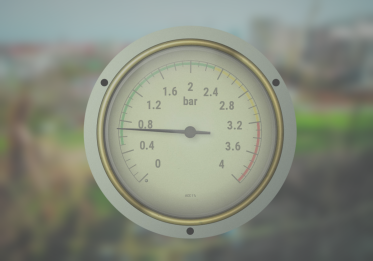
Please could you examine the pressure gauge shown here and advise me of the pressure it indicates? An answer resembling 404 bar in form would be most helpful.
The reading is 0.7 bar
